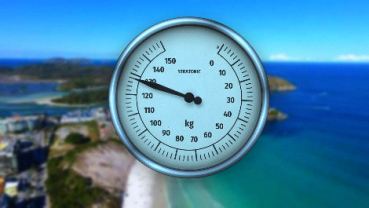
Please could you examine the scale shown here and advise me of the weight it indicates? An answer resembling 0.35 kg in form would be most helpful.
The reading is 128 kg
